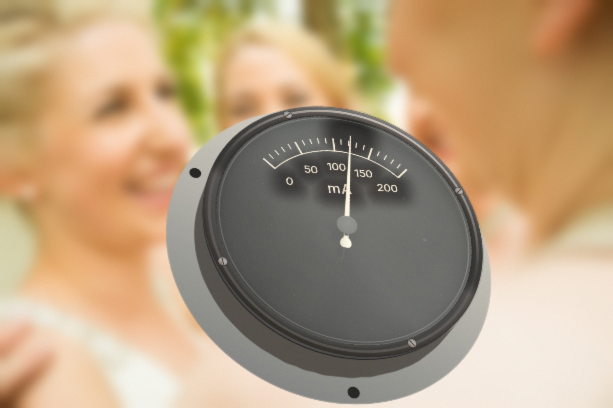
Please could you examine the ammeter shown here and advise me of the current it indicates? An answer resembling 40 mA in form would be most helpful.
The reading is 120 mA
